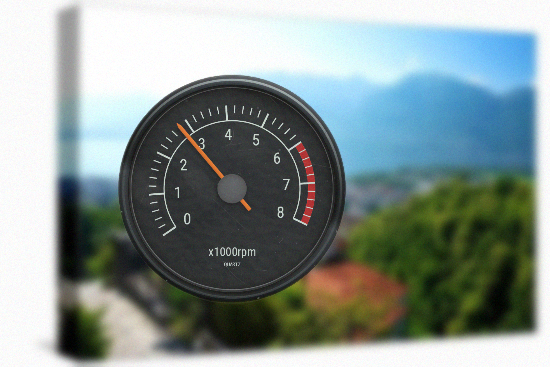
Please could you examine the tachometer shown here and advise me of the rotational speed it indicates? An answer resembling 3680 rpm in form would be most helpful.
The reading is 2800 rpm
